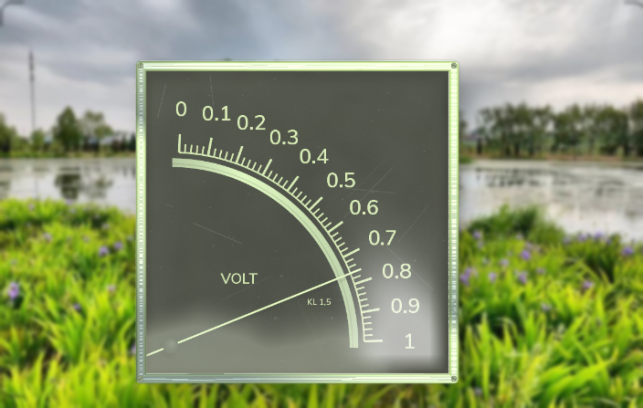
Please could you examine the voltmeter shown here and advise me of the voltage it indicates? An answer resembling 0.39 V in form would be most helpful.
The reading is 0.76 V
